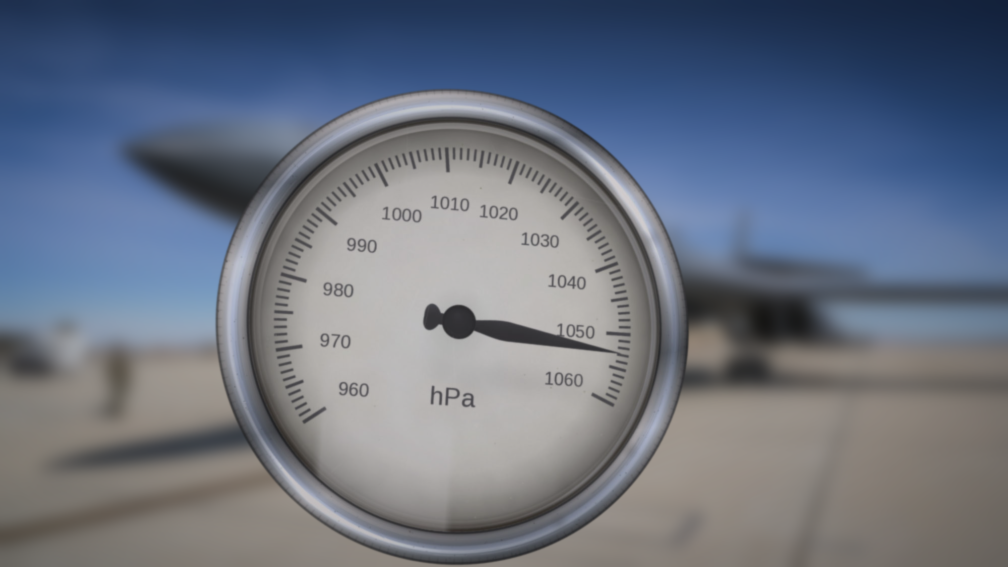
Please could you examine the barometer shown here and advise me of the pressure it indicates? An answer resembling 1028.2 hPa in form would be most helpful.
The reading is 1053 hPa
